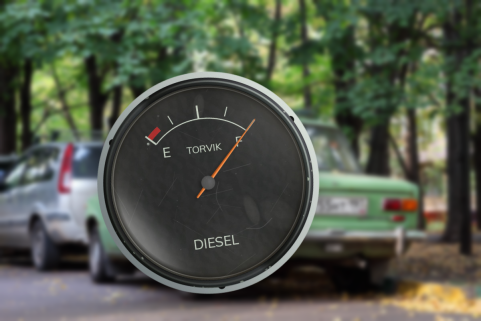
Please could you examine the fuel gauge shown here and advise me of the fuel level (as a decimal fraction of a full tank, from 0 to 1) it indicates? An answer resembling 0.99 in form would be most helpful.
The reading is 1
